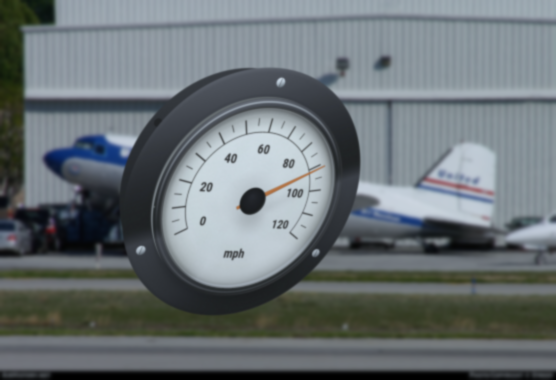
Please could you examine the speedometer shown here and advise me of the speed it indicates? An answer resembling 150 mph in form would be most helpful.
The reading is 90 mph
